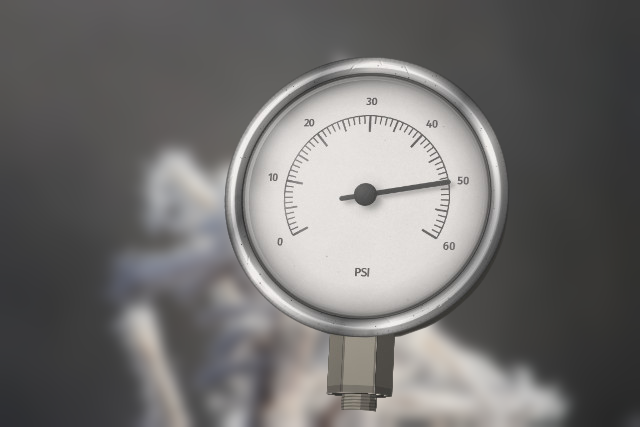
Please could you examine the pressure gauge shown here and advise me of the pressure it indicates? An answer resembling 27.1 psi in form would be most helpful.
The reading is 50 psi
